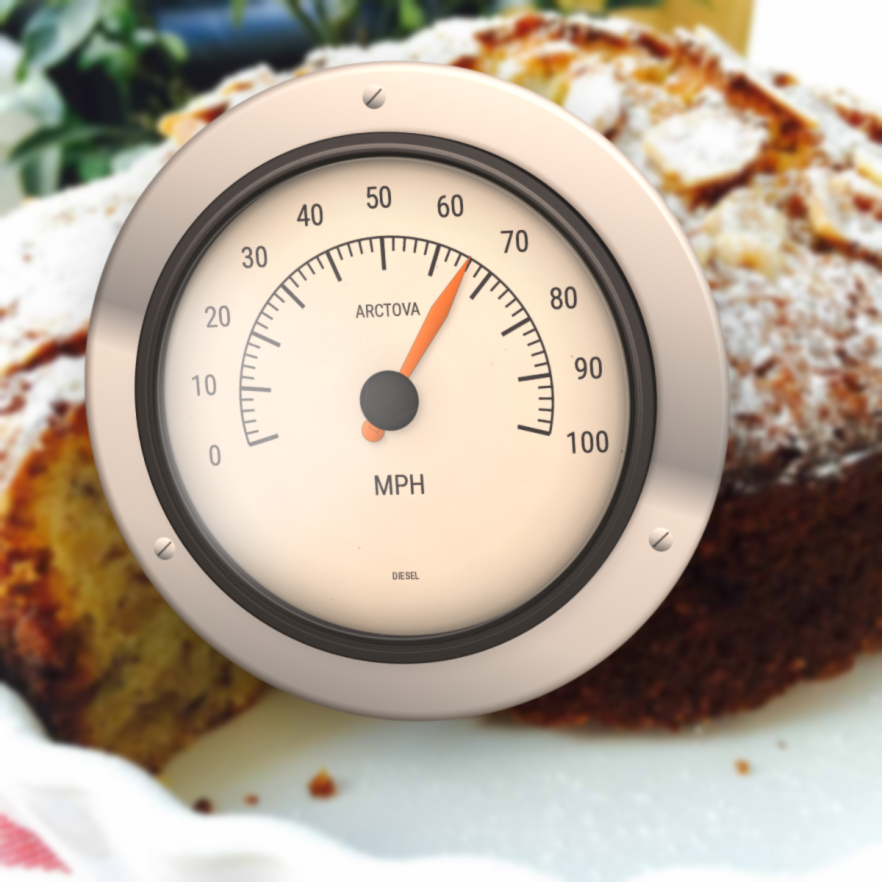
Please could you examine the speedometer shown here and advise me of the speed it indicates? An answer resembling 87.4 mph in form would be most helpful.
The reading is 66 mph
